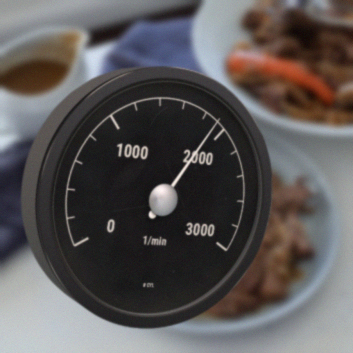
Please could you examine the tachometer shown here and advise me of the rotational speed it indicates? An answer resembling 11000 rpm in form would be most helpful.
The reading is 1900 rpm
